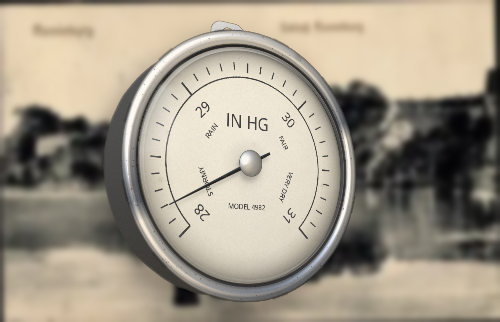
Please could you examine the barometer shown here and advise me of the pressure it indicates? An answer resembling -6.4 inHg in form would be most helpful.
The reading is 28.2 inHg
